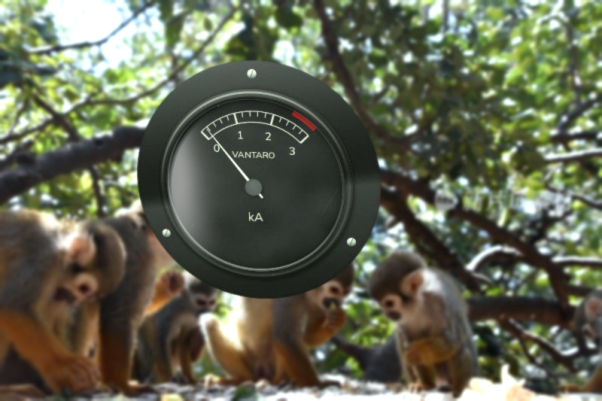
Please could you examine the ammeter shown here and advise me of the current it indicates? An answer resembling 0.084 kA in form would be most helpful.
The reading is 0.2 kA
